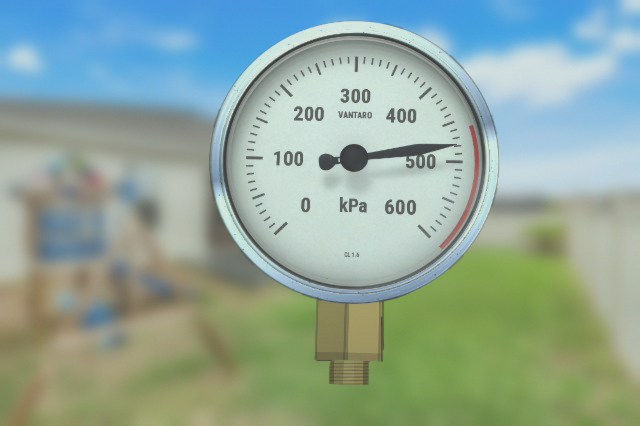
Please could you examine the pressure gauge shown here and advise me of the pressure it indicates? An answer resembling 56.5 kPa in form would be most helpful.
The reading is 480 kPa
